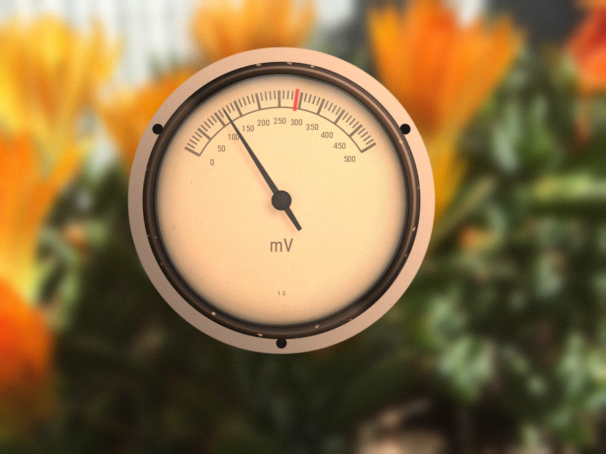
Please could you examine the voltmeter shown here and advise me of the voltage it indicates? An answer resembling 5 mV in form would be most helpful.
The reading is 120 mV
